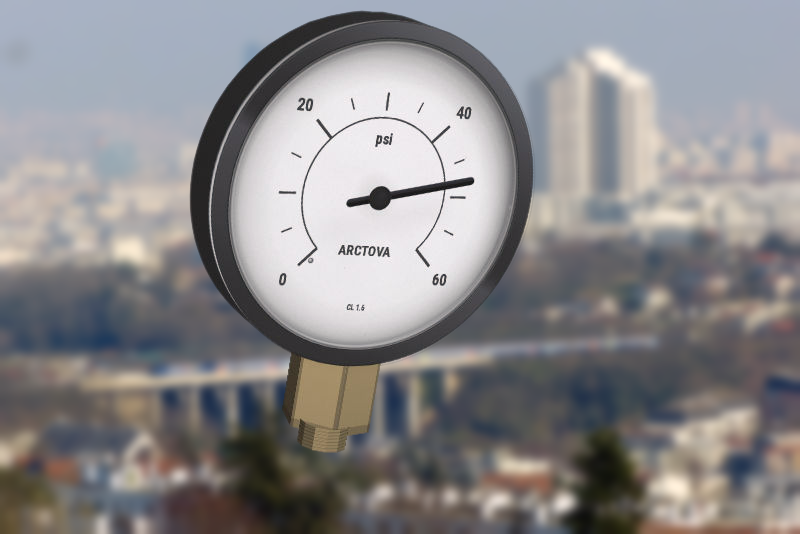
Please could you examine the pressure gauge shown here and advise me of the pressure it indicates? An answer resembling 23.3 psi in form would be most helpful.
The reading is 47.5 psi
